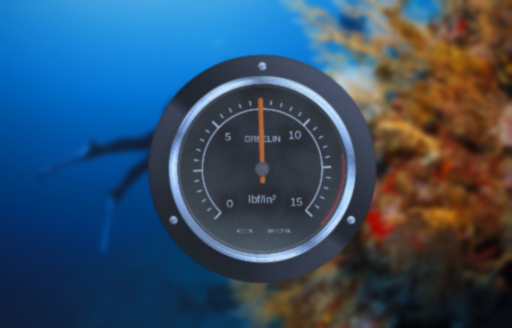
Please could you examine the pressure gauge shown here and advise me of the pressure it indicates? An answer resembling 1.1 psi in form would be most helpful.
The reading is 7.5 psi
